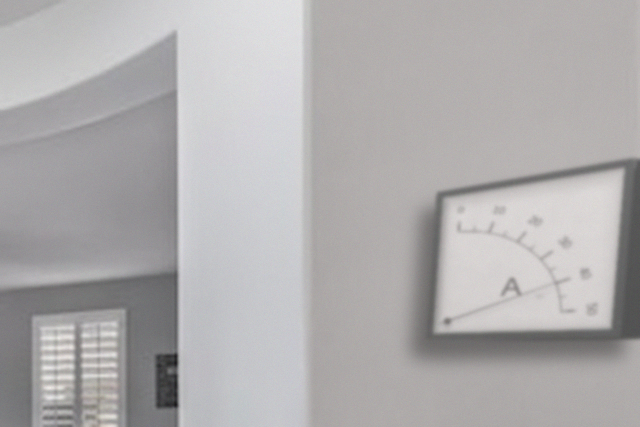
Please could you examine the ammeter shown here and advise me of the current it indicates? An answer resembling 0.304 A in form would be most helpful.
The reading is 40 A
